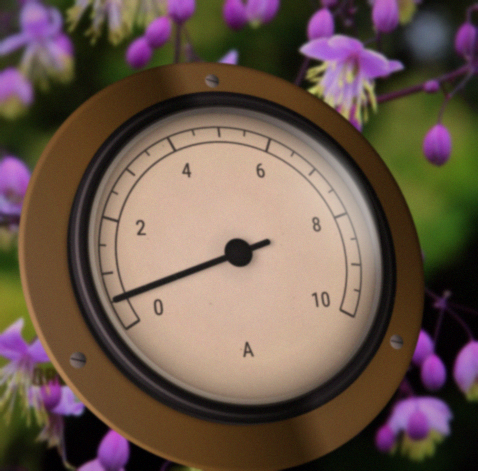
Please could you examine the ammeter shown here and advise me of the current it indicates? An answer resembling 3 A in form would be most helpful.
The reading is 0.5 A
